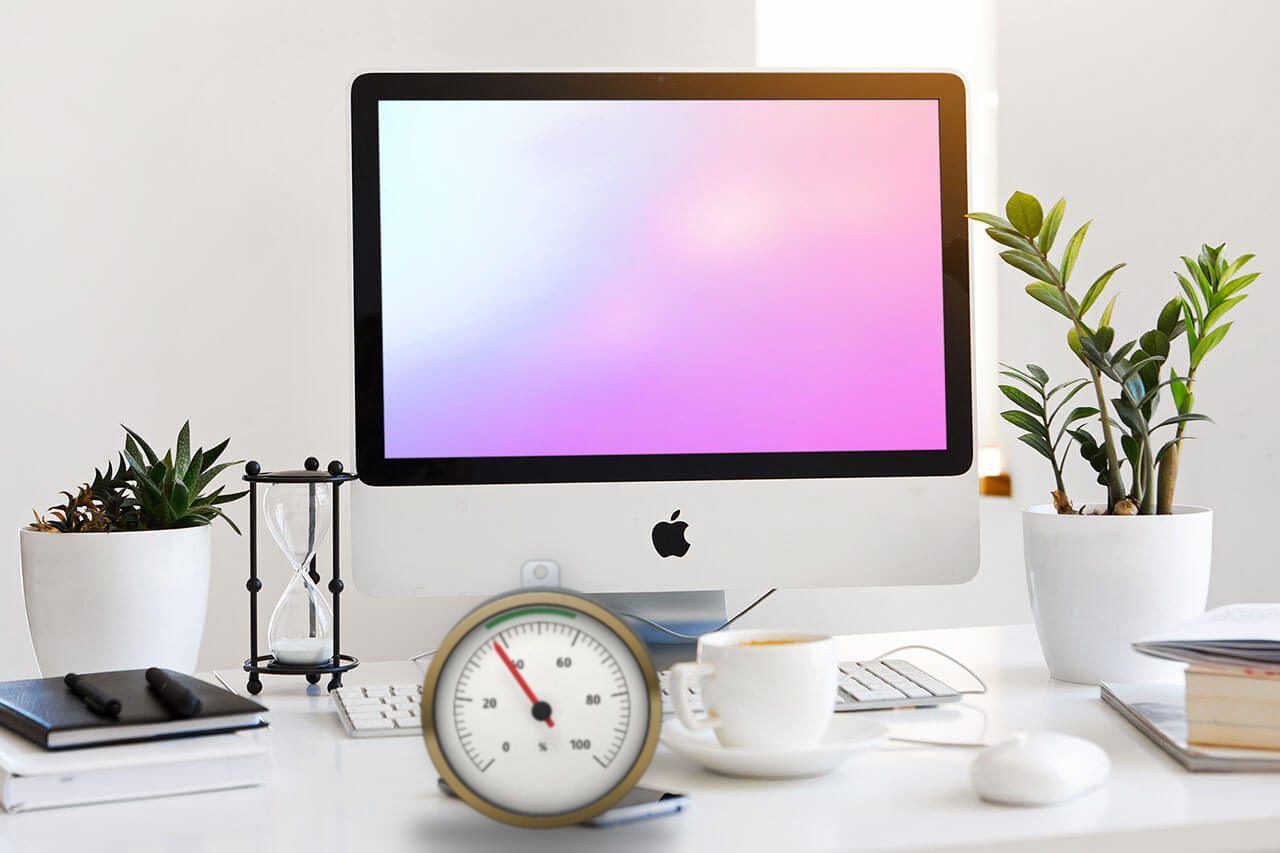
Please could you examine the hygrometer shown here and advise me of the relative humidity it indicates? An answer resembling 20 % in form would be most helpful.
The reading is 38 %
